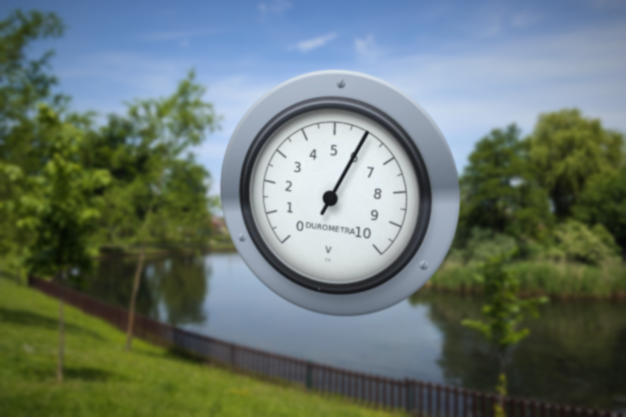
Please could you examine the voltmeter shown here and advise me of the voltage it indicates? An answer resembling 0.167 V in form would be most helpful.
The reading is 6 V
